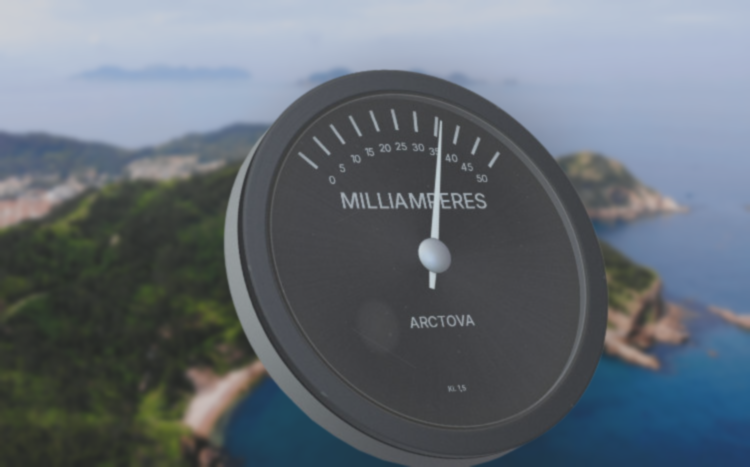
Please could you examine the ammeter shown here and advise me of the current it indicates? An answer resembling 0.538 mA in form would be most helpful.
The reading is 35 mA
